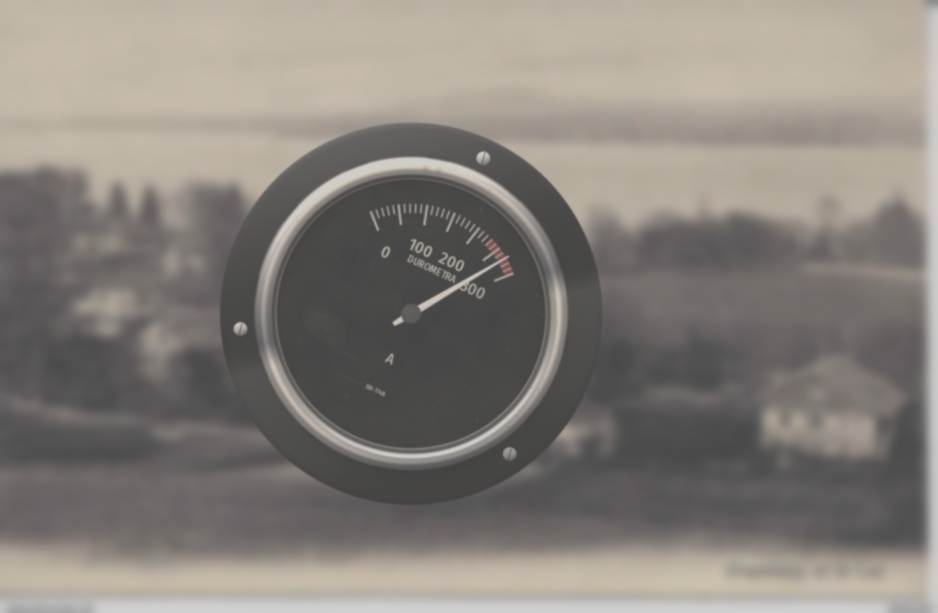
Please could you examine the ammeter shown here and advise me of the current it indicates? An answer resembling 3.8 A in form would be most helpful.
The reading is 270 A
